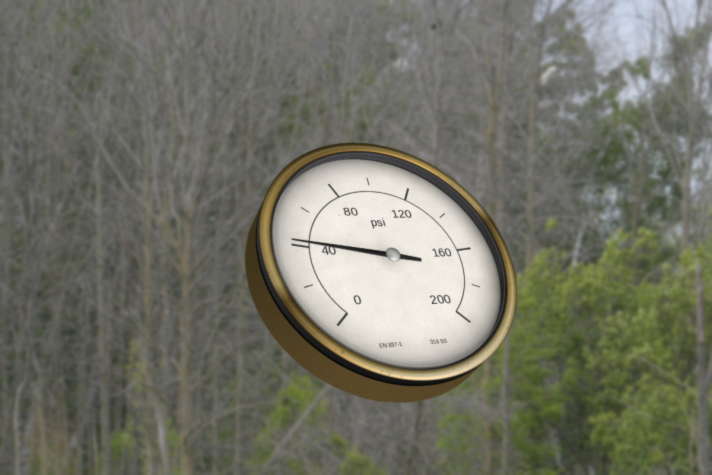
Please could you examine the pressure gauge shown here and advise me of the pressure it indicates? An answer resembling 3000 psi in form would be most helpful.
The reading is 40 psi
